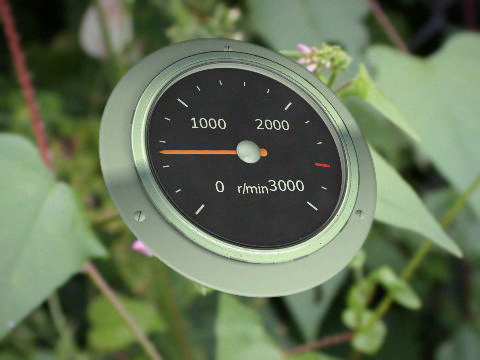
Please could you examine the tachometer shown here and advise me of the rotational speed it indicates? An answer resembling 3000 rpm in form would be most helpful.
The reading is 500 rpm
